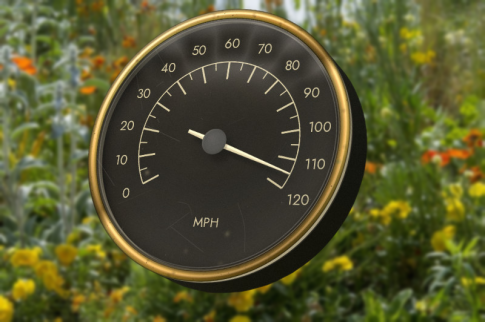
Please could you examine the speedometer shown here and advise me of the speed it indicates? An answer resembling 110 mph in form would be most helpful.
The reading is 115 mph
